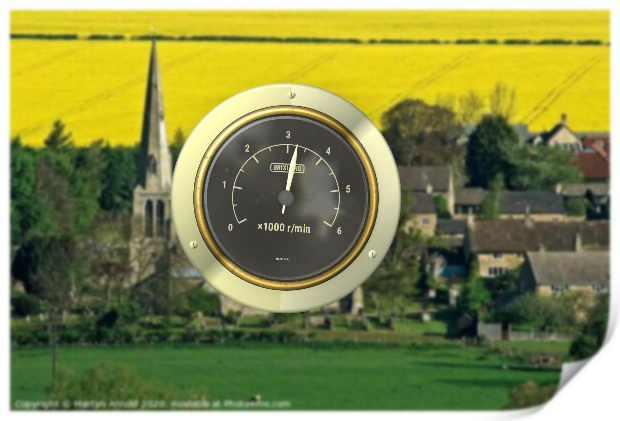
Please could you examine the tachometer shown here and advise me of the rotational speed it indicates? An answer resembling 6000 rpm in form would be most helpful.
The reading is 3250 rpm
